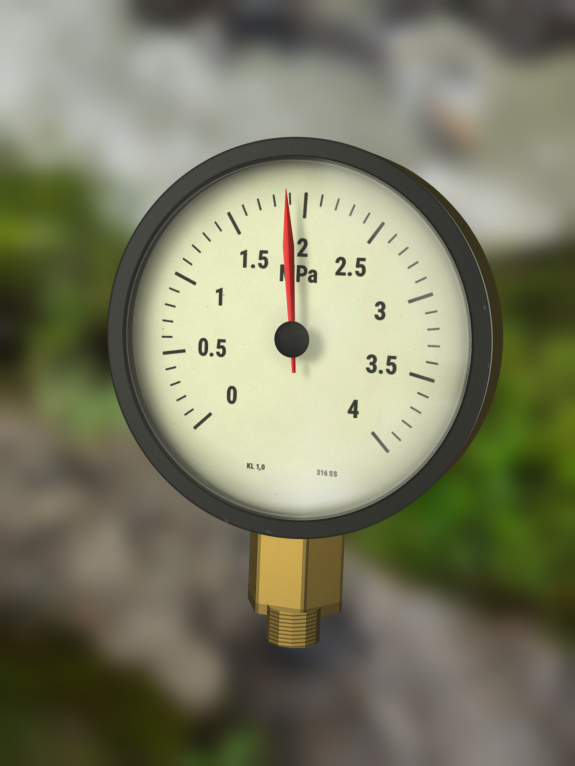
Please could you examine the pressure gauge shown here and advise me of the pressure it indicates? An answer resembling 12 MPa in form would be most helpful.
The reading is 1.9 MPa
